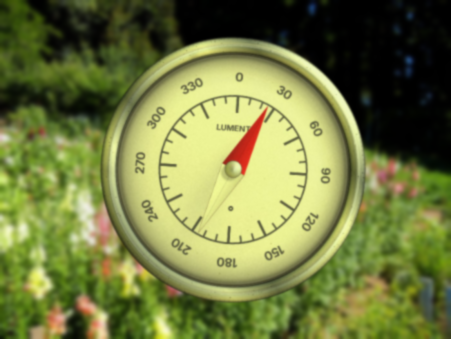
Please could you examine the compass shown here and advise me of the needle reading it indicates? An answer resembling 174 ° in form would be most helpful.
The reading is 25 °
